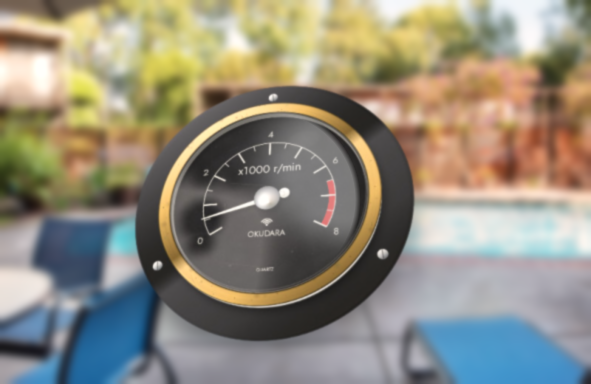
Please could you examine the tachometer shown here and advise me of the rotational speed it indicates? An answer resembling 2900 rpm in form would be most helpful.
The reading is 500 rpm
